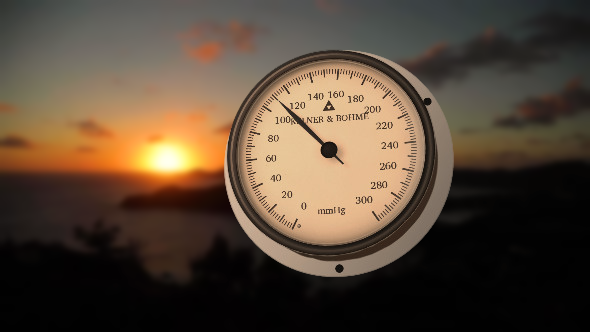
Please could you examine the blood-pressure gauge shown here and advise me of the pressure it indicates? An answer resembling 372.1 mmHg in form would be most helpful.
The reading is 110 mmHg
